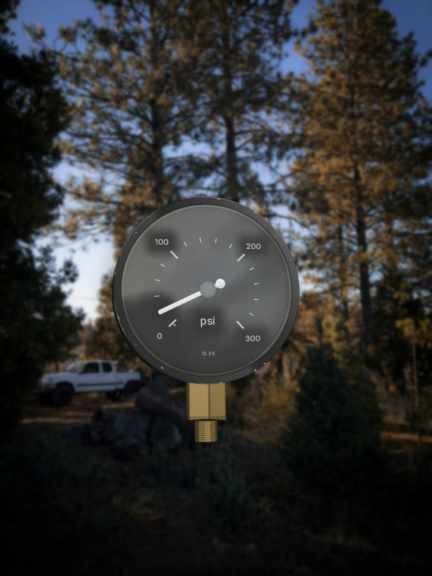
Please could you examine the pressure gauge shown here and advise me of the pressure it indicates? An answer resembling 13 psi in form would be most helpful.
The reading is 20 psi
